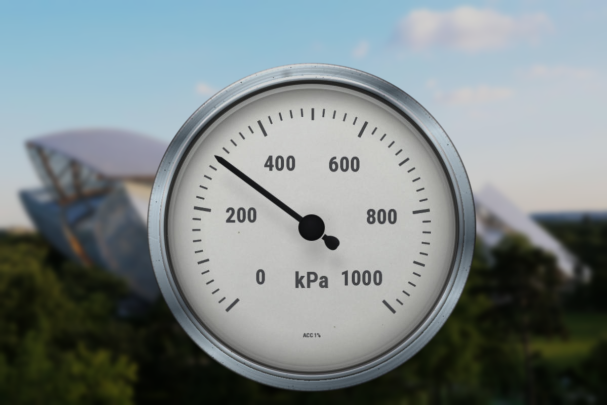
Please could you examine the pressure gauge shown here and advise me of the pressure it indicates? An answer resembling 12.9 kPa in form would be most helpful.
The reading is 300 kPa
